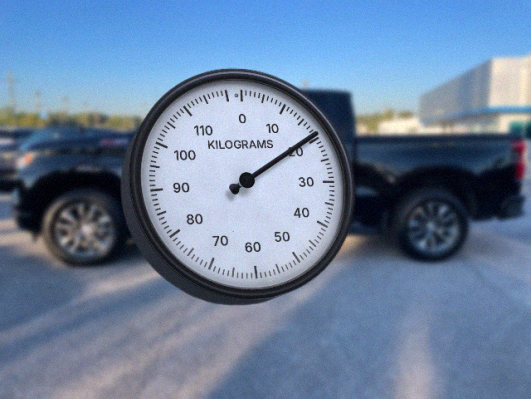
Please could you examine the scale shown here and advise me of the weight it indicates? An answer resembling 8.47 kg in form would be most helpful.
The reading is 19 kg
